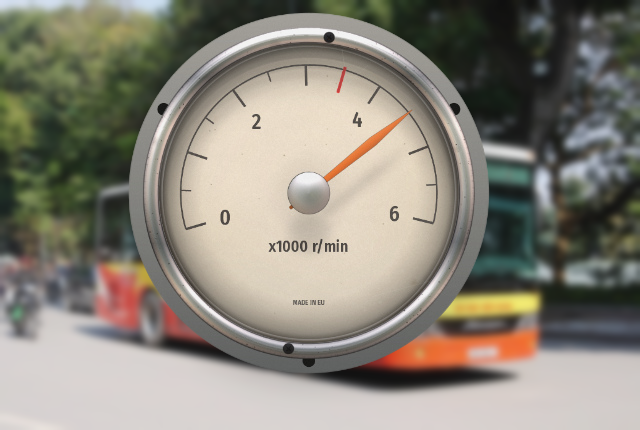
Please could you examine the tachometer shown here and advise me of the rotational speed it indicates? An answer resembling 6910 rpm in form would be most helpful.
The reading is 4500 rpm
